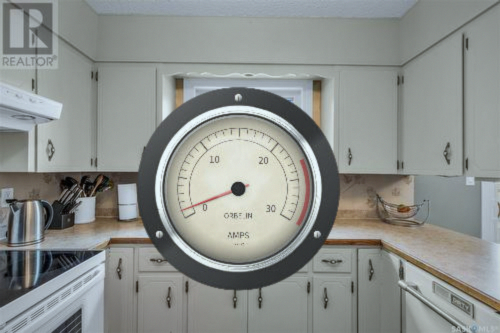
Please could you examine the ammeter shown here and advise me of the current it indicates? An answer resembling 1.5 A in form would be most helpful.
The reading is 1 A
